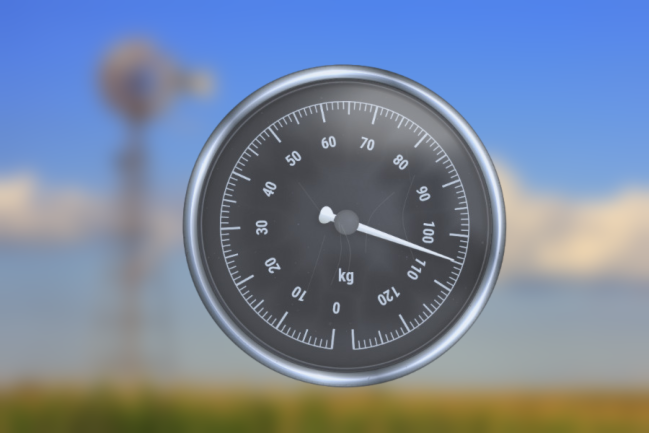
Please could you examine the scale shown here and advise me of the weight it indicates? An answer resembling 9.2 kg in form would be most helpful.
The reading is 105 kg
